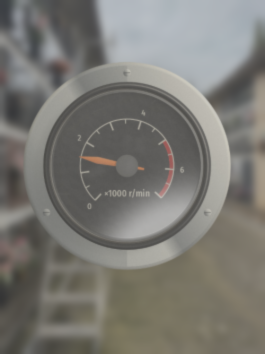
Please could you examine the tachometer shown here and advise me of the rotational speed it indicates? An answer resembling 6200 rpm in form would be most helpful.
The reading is 1500 rpm
